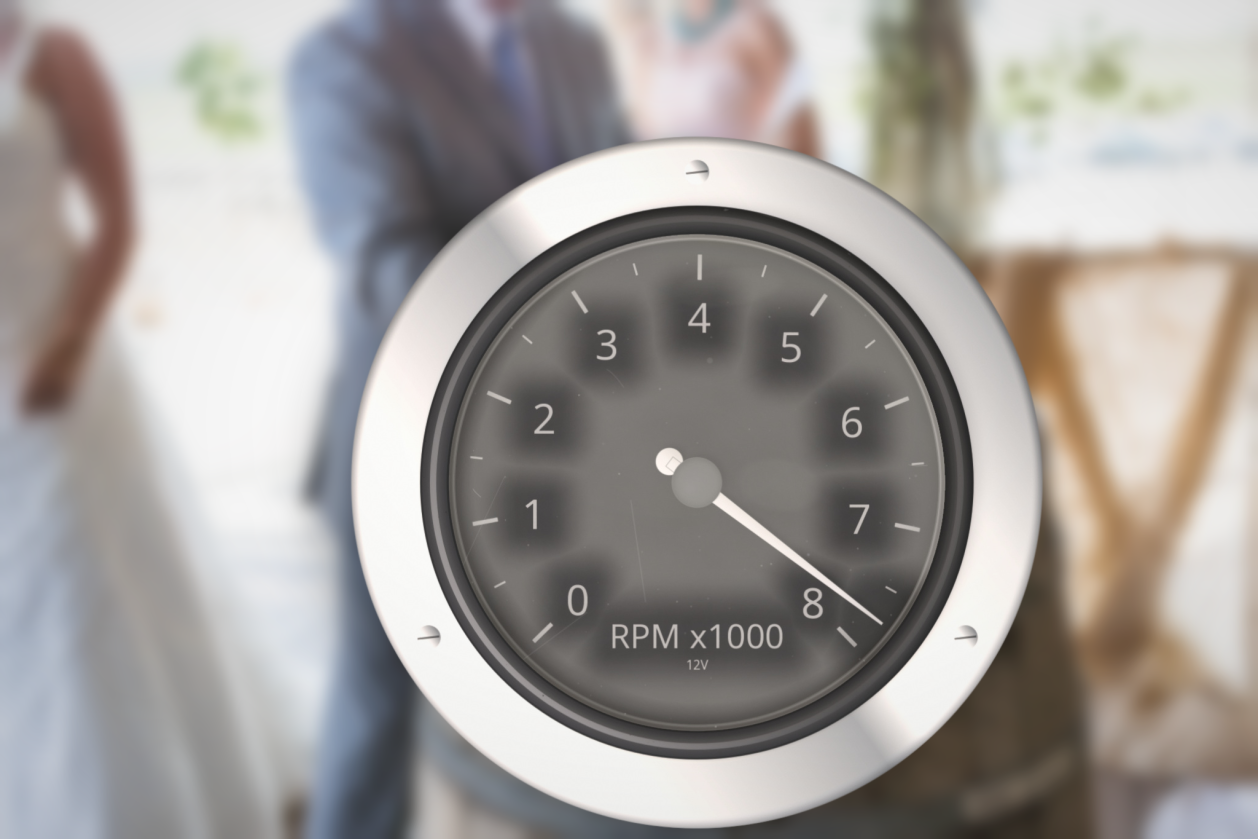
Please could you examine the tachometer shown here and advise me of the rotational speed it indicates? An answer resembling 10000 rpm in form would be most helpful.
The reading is 7750 rpm
